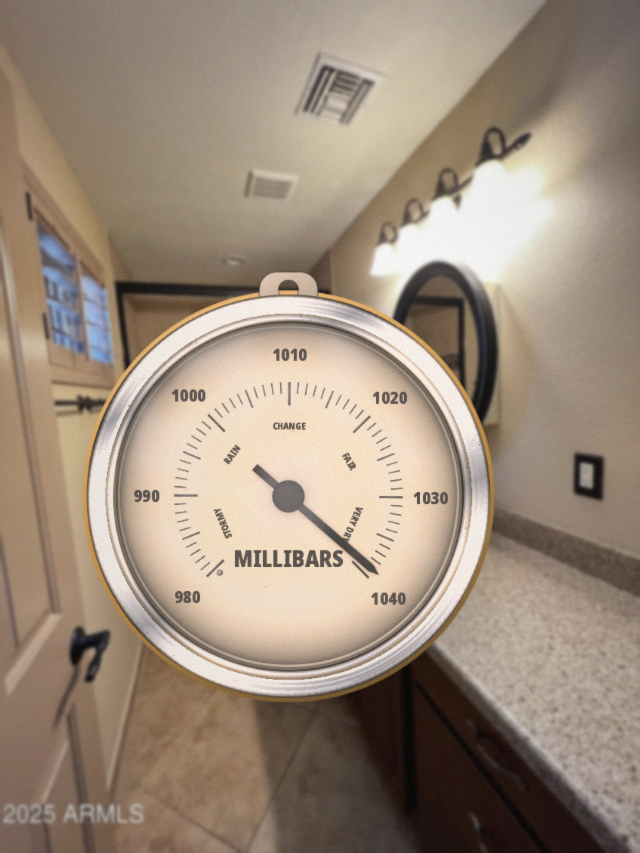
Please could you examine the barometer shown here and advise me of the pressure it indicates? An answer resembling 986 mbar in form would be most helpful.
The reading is 1039 mbar
